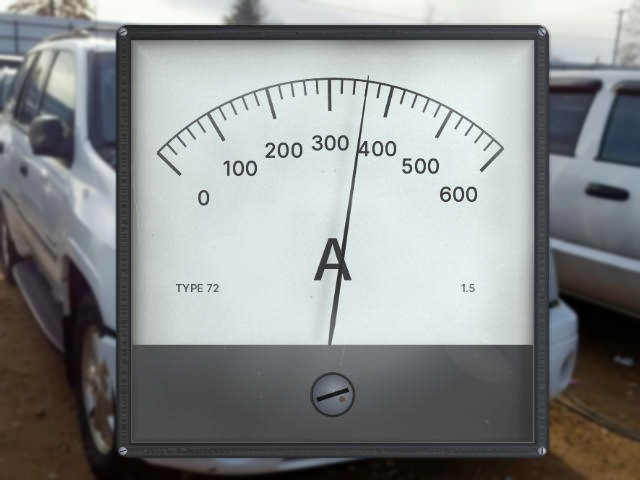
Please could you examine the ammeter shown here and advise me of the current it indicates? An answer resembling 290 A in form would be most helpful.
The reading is 360 A
